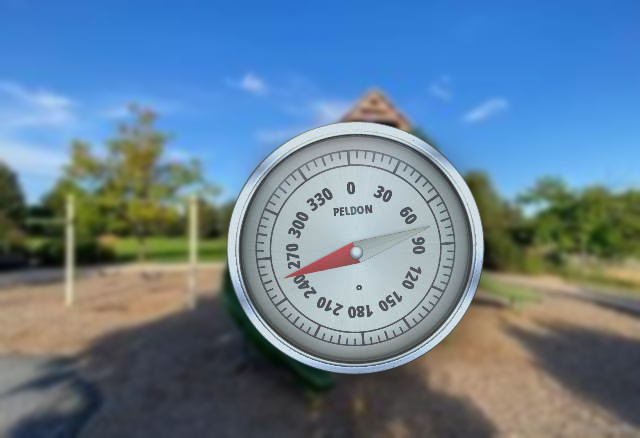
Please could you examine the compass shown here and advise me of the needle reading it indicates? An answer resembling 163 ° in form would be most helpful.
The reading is 255 °
